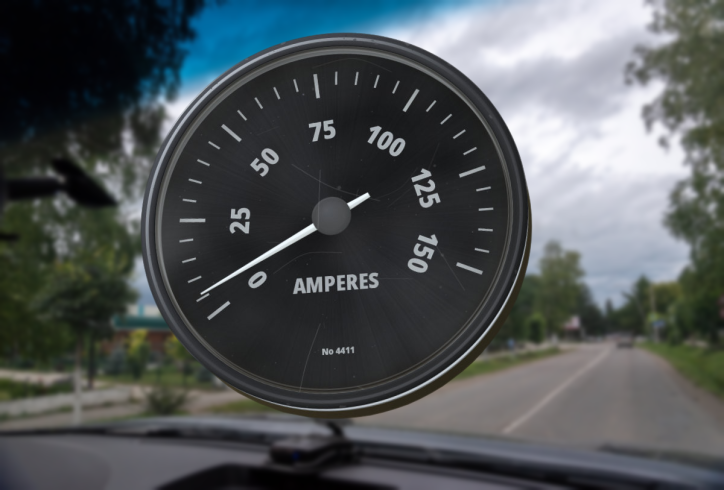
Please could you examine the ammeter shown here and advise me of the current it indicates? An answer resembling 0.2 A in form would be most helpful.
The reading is 5 A
